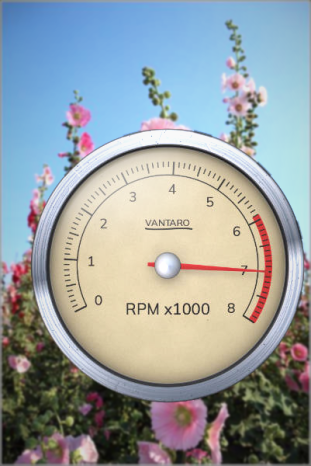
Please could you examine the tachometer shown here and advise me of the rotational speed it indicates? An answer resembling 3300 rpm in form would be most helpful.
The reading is 7000 rpm
